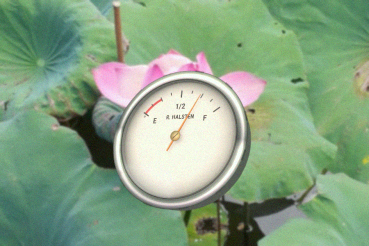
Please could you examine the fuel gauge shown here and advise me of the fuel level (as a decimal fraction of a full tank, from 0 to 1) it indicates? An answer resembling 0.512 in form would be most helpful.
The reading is 0.75
